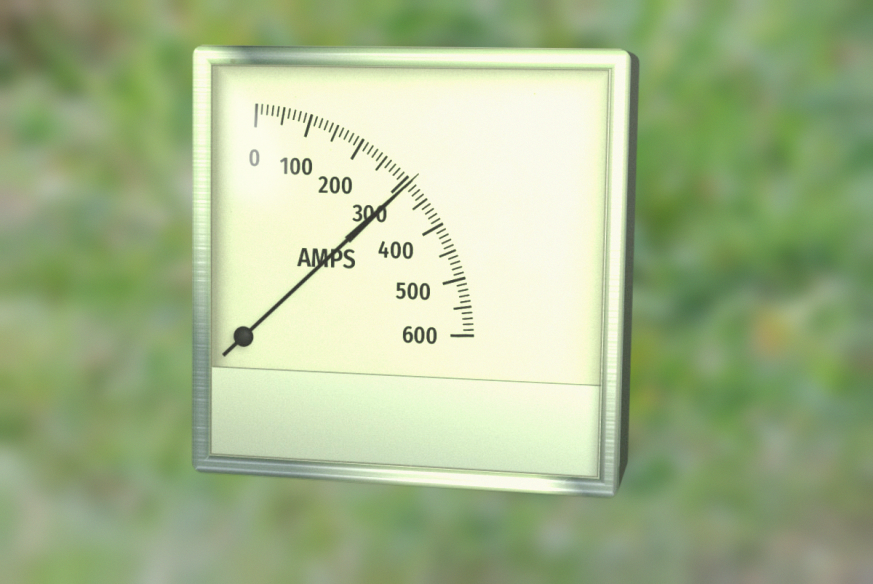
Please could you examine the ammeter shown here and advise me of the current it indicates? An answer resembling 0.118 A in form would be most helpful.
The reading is 310 A
